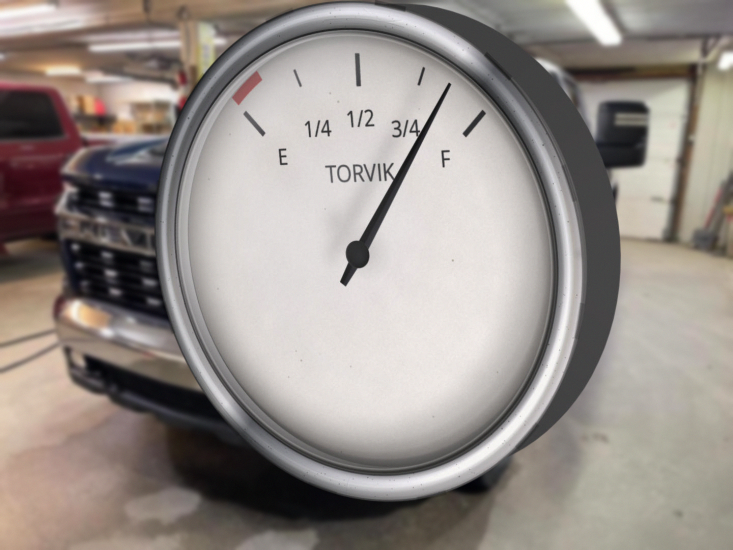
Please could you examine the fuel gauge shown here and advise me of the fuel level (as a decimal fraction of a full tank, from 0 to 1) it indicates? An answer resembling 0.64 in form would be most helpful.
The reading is 0.875
